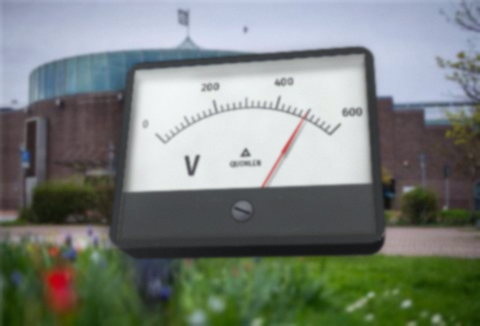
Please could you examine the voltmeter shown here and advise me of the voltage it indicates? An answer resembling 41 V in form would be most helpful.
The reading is 500 V
